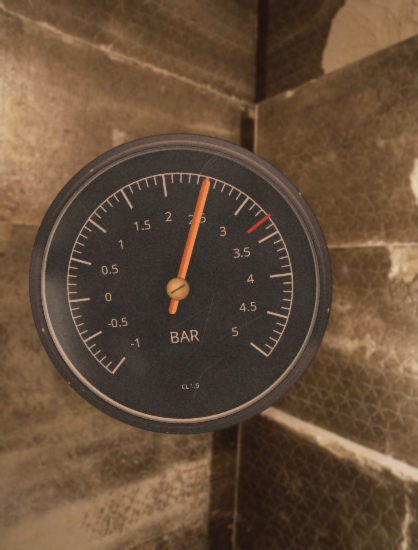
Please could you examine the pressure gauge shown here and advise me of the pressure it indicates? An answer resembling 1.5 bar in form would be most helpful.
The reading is 2.5 bar
